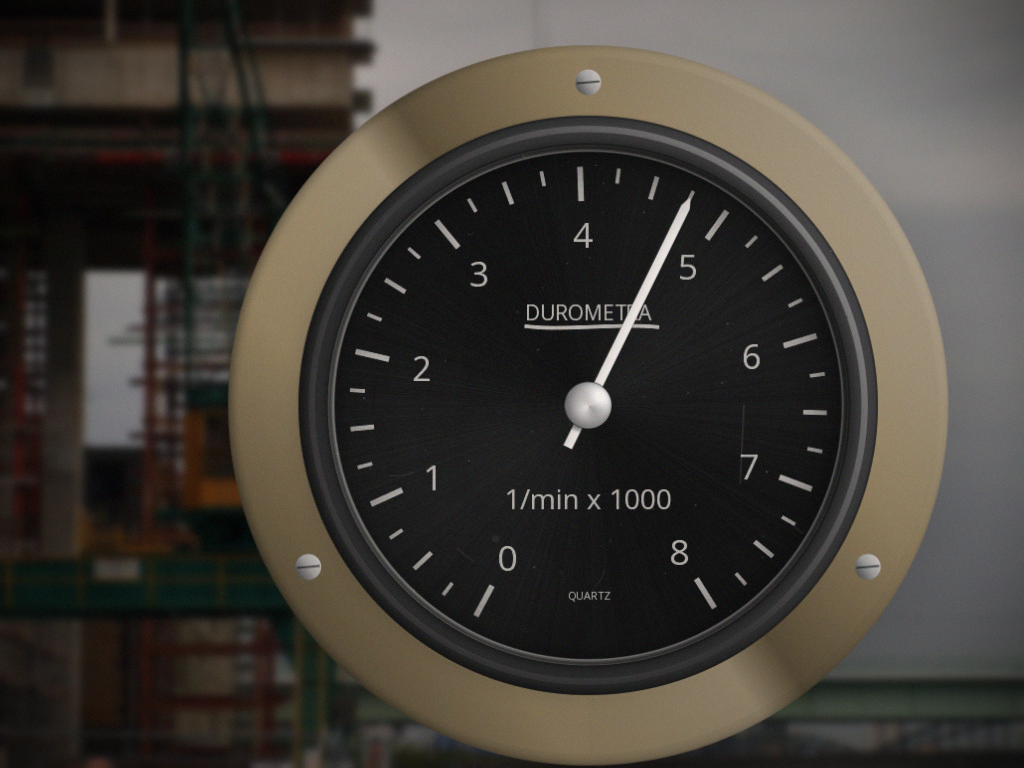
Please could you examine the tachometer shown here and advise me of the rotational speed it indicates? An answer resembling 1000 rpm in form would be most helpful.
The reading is 4750 rpm
